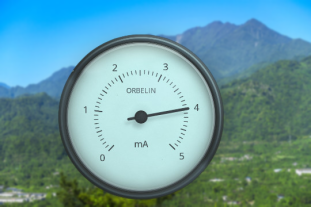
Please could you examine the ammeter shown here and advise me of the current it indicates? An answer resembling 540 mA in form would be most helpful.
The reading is 4 mA
